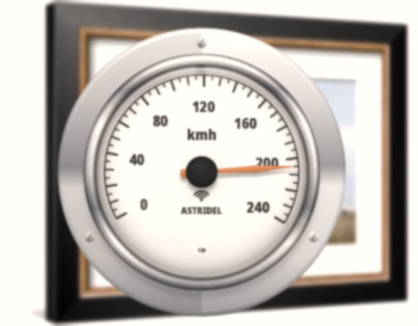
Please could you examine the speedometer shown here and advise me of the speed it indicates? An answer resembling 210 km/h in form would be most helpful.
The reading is 205 km/h
